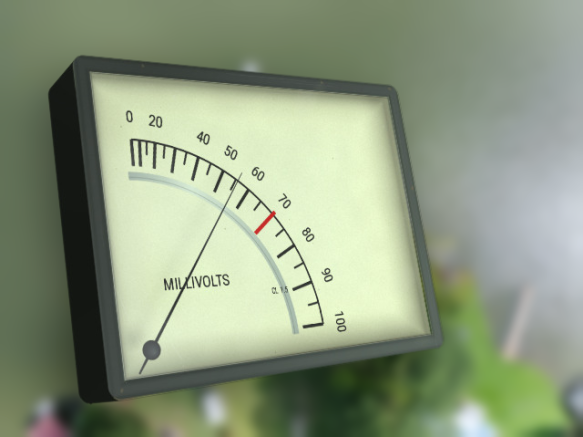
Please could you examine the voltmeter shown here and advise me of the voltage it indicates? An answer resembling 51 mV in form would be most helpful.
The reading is 55 mV
